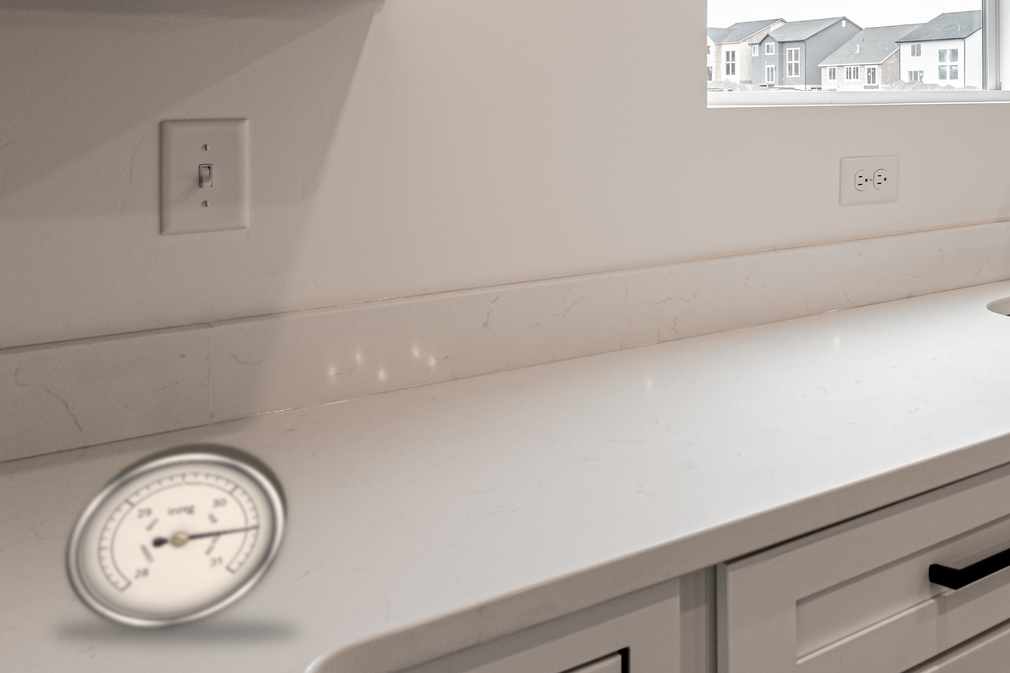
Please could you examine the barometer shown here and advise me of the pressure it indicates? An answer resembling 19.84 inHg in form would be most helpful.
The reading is 30.5 inHg
